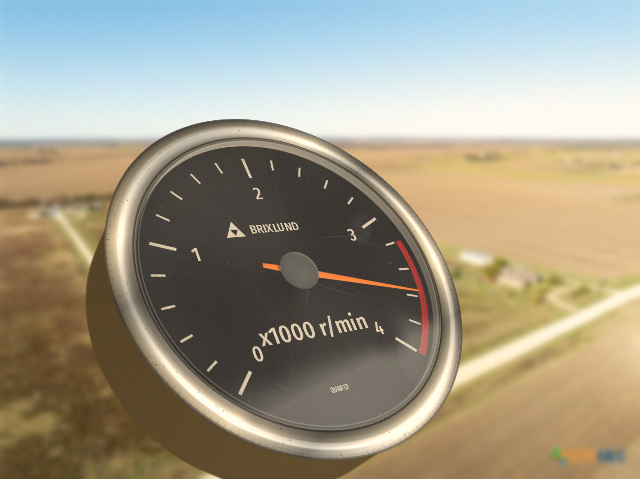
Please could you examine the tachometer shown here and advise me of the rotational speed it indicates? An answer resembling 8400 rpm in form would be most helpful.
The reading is 3600 rpm
